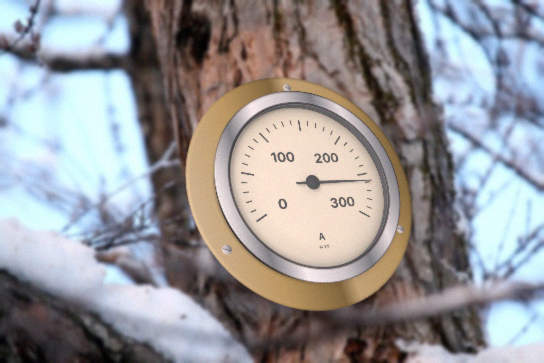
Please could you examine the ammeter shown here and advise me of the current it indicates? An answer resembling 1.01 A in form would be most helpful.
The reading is 260 A
